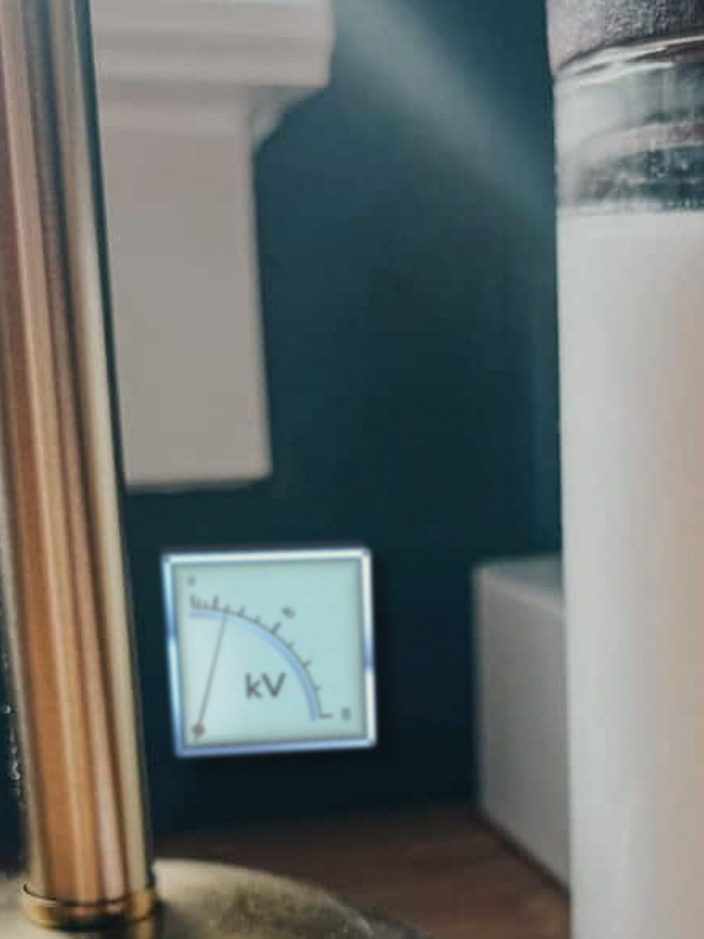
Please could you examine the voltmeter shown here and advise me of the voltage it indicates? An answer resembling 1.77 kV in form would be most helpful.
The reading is 25 kV
